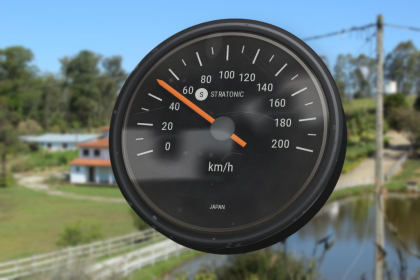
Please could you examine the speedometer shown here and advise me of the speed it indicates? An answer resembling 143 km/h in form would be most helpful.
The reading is 50 km/h
